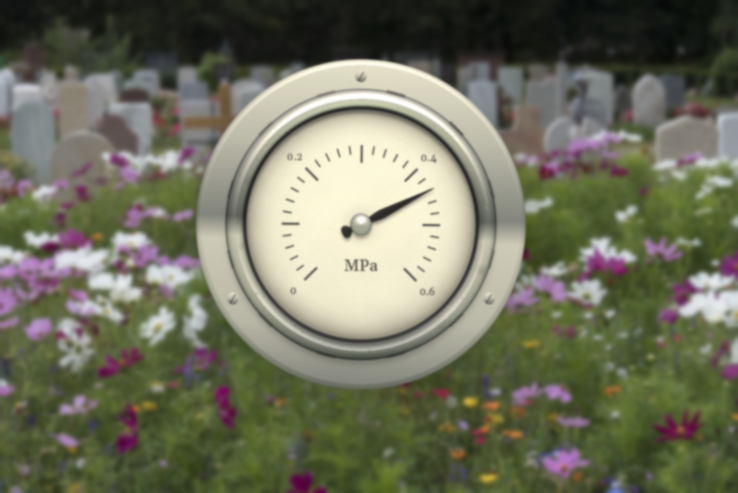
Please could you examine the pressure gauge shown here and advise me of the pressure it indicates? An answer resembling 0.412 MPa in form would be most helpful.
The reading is 0.44 MPa
